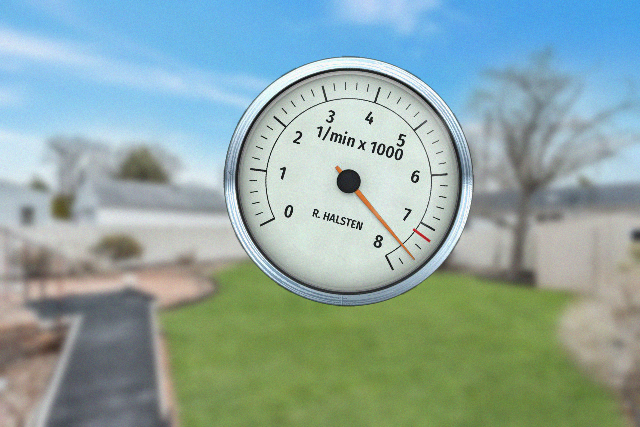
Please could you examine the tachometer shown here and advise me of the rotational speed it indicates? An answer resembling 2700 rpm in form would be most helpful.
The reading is 7600 rpm
